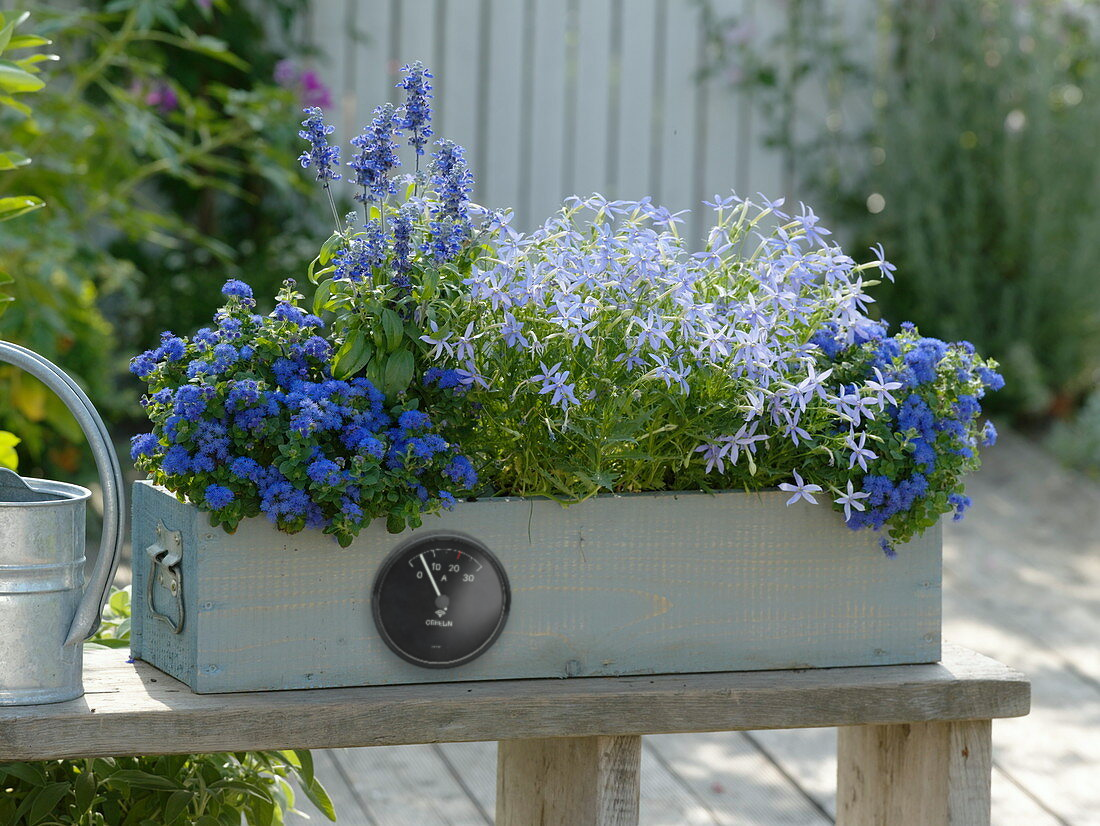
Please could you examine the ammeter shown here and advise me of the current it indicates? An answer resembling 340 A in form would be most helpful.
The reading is 5 A
